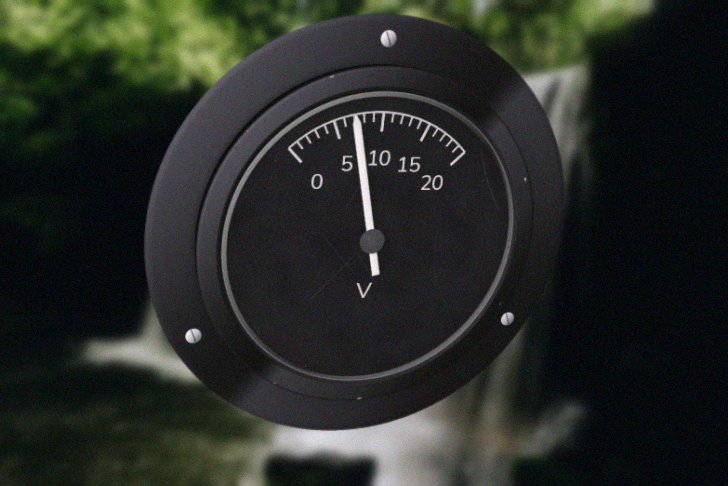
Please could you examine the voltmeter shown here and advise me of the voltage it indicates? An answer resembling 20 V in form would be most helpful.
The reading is 7 V
